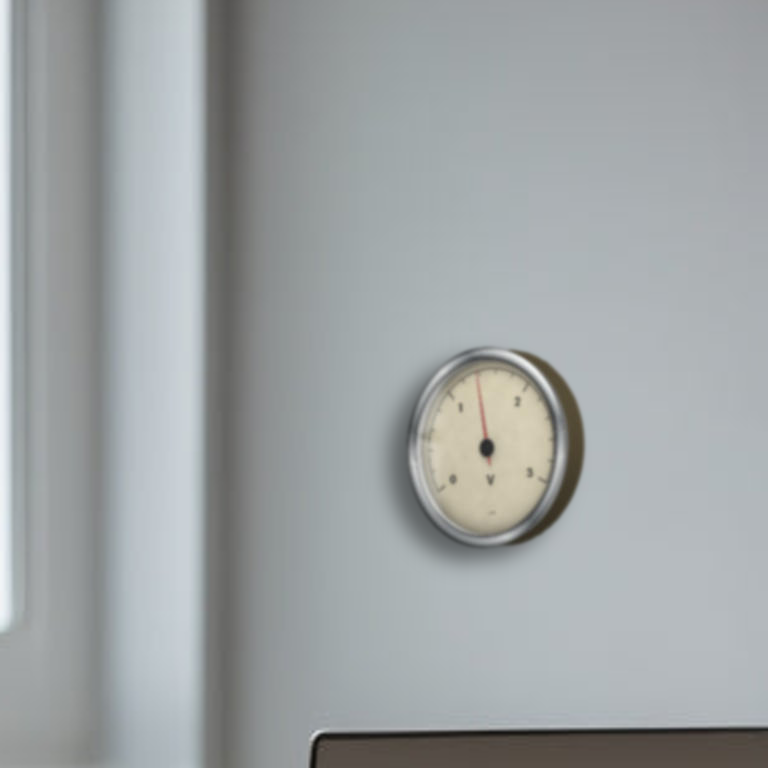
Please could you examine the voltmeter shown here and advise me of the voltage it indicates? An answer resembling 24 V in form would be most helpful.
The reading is 1.4 V
